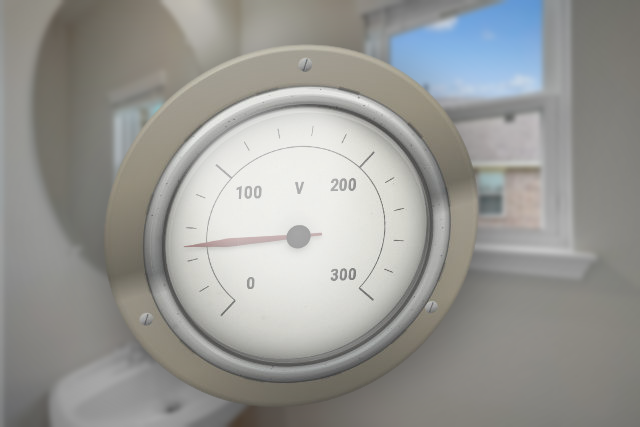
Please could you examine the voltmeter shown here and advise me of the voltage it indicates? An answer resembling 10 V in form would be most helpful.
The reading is 50 V
